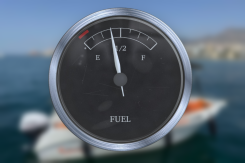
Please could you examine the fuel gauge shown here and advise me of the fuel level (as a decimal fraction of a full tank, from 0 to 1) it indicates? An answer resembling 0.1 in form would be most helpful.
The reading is 0.375
